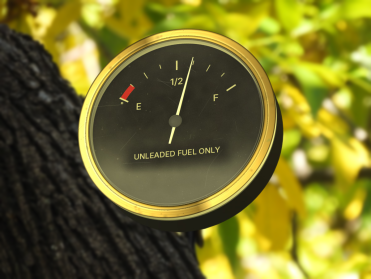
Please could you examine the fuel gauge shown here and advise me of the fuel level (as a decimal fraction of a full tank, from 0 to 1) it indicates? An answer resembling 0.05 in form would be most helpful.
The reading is 0.625
